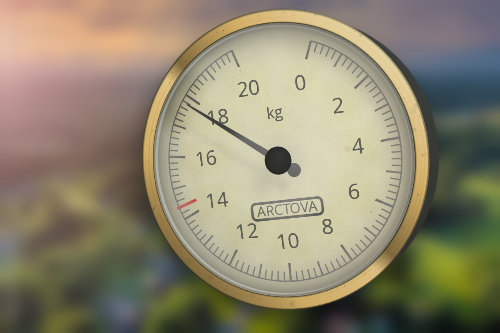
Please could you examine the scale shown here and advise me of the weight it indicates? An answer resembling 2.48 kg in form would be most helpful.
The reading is 17.8 kg
